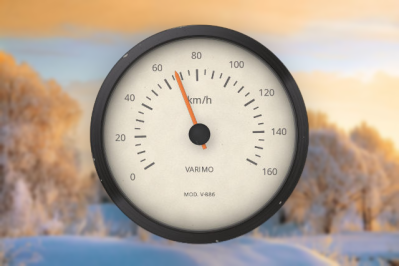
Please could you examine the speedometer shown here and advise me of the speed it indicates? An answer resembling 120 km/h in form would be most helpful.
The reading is 67.5 km/h
